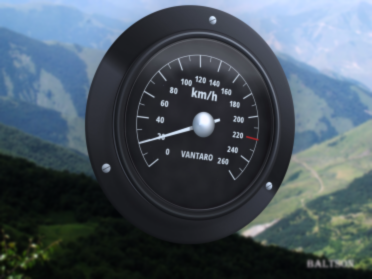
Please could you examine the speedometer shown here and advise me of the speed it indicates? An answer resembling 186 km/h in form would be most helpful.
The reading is 20 km/h
